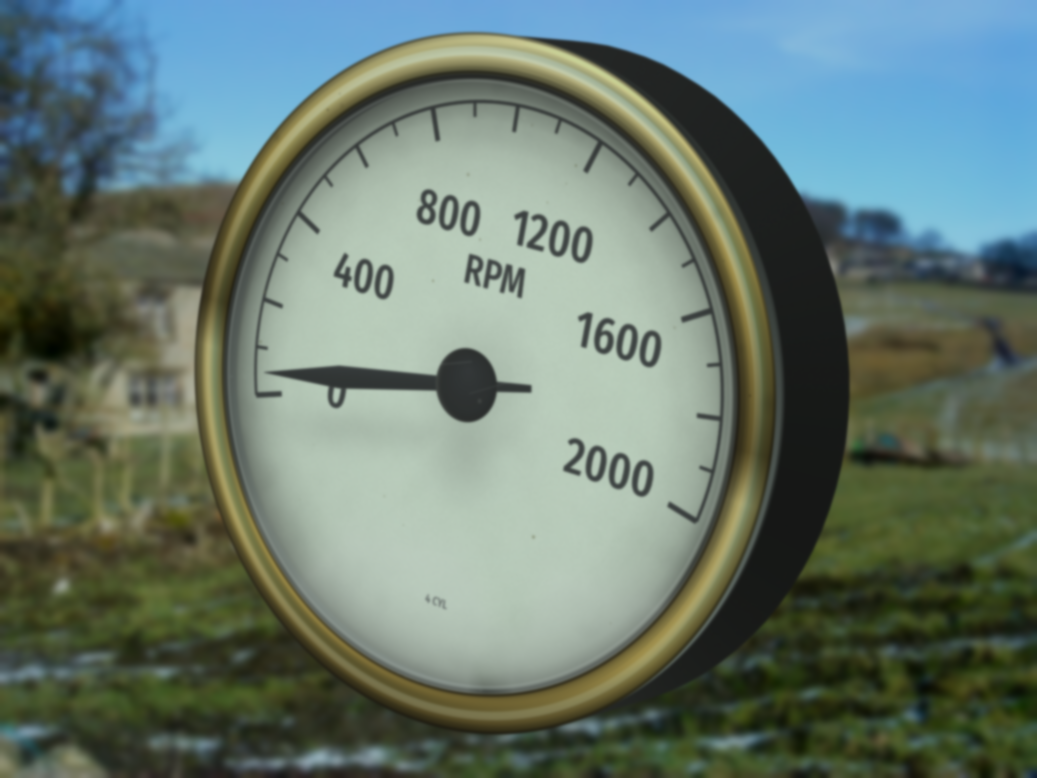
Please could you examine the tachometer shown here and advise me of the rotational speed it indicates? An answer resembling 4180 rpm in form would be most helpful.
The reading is 50 rpm
